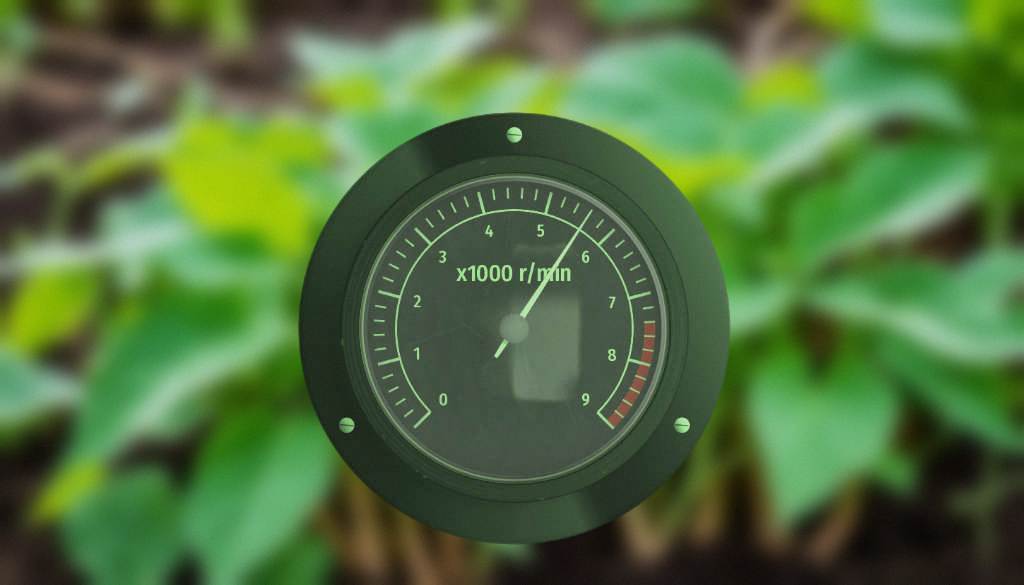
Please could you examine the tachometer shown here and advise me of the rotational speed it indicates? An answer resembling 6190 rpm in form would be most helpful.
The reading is 5600 rpm
